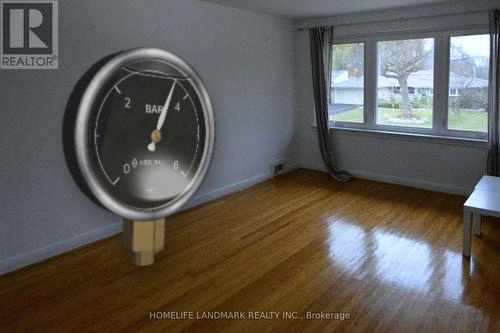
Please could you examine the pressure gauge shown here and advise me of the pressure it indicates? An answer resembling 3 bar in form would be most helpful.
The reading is 3.5 bar
